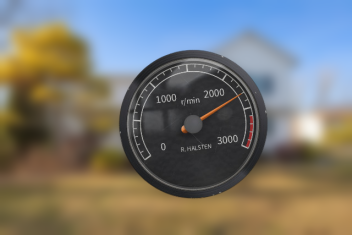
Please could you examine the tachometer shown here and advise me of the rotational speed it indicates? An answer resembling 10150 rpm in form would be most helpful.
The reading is 2300 rpm
